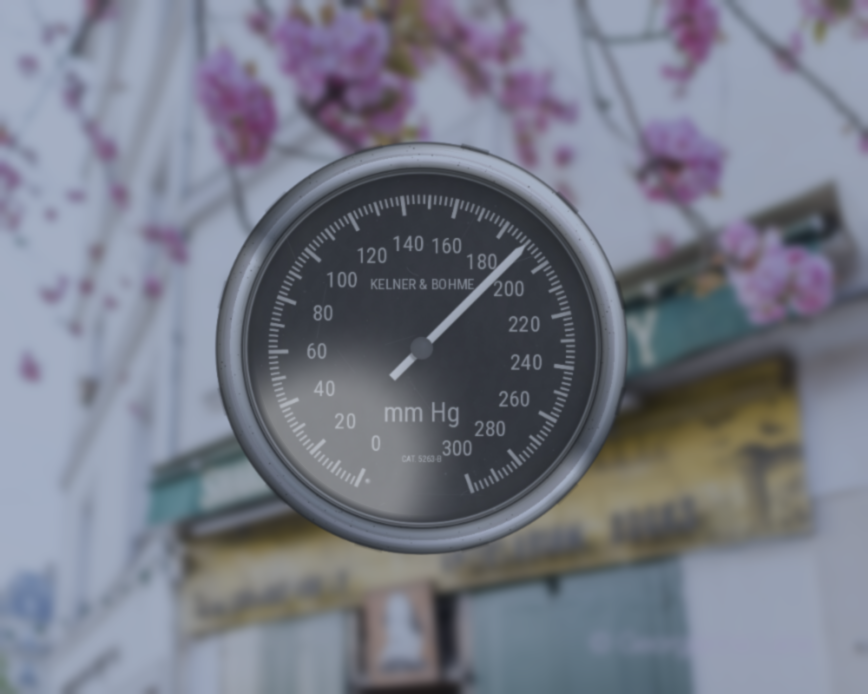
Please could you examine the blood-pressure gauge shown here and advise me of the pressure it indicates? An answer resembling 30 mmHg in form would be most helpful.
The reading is 190 mmHg
